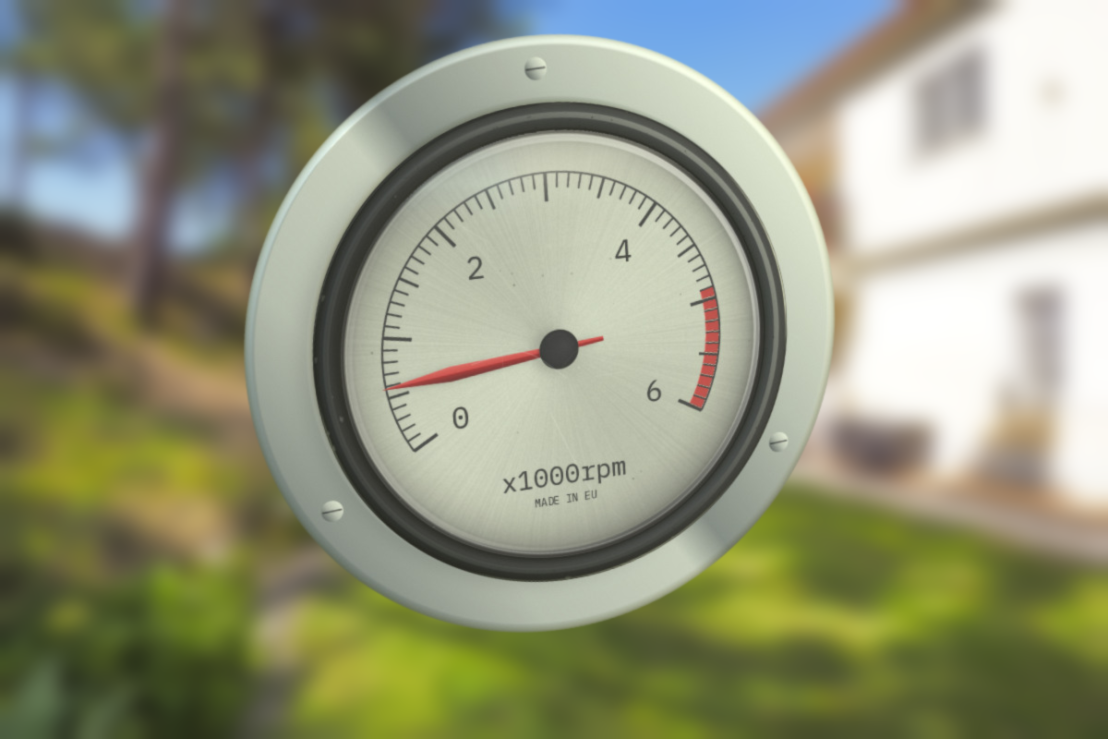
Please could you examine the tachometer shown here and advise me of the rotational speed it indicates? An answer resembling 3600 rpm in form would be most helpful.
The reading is 600 rpm
